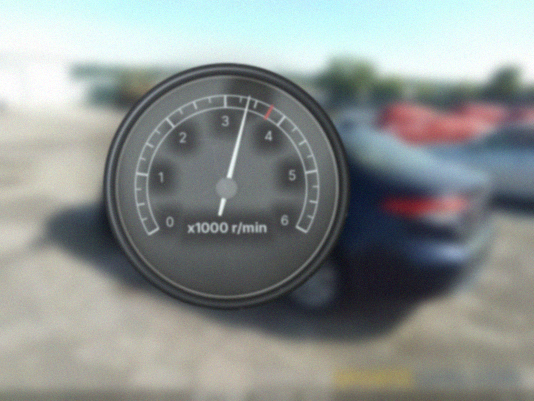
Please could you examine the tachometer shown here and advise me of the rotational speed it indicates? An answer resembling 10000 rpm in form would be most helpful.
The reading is 3375 rpm
